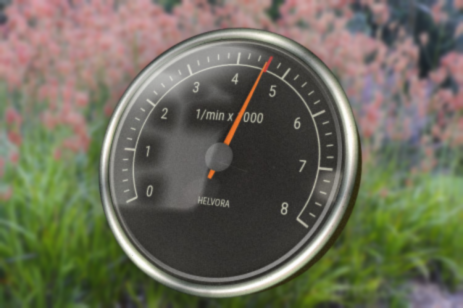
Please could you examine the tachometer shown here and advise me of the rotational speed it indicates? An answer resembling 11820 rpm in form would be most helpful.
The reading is 4600 rpm
